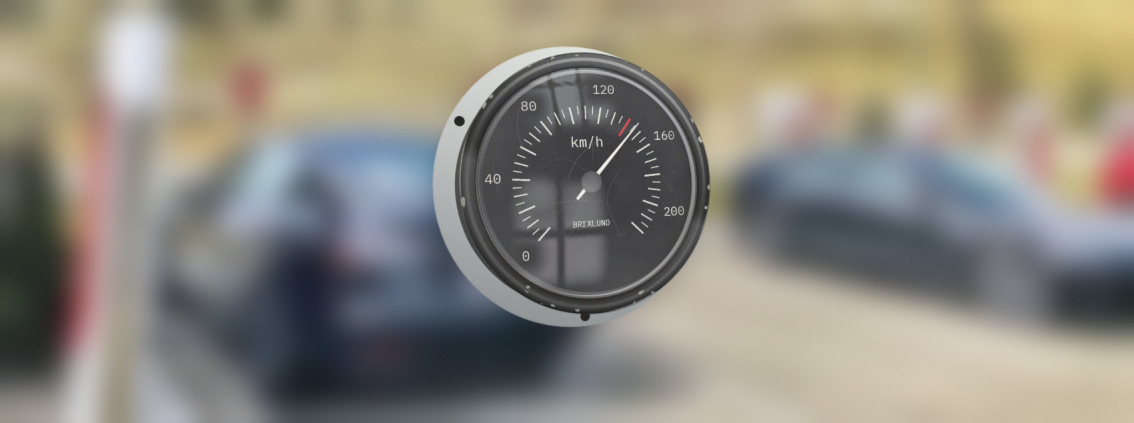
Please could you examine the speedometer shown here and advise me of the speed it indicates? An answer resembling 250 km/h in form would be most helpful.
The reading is 145 km/h
